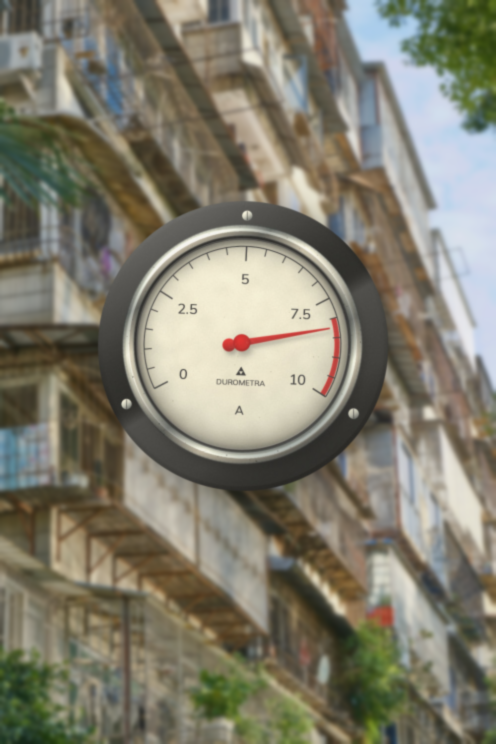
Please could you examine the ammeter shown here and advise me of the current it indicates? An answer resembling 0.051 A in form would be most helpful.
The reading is 8.25 A
